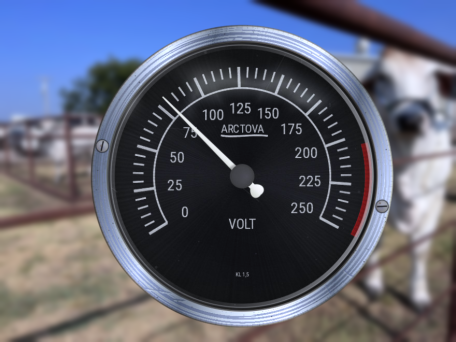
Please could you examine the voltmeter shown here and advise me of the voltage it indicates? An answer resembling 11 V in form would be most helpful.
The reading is 80 V
